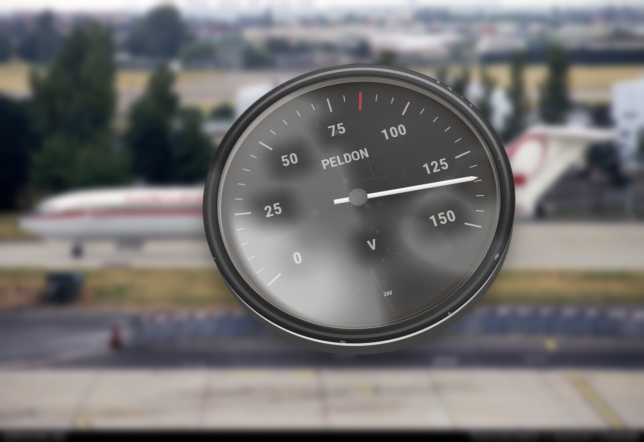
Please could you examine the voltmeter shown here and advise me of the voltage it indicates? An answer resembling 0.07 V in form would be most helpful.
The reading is 135 V
